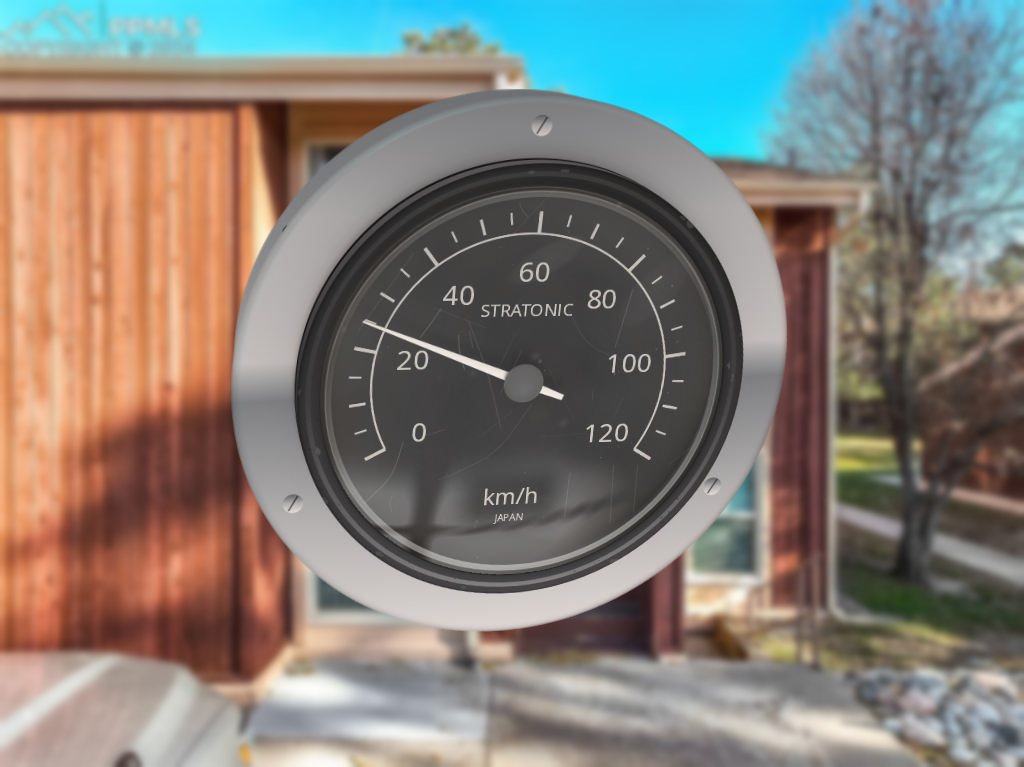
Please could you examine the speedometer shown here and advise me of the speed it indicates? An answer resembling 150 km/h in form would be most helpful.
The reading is 25 km/h
